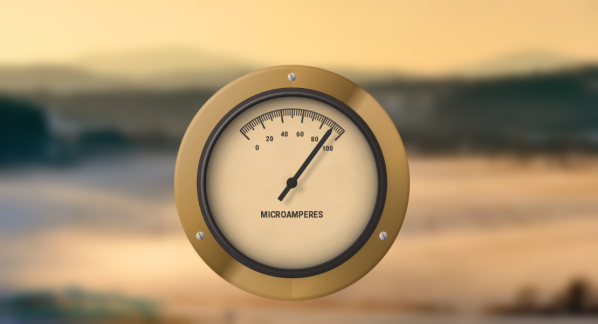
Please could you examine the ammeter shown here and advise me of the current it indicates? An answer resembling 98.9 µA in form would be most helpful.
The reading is 90 µA
